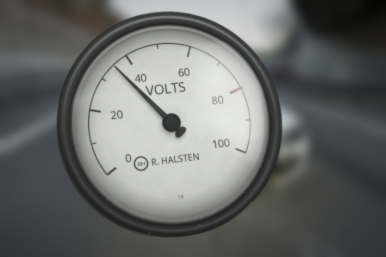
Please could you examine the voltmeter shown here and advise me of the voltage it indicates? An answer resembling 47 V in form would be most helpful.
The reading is 35 V
